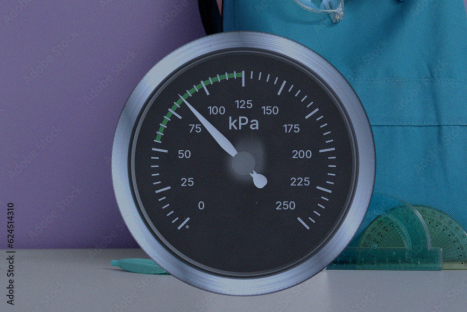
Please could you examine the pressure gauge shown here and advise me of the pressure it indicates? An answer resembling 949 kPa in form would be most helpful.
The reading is 85 kPa
